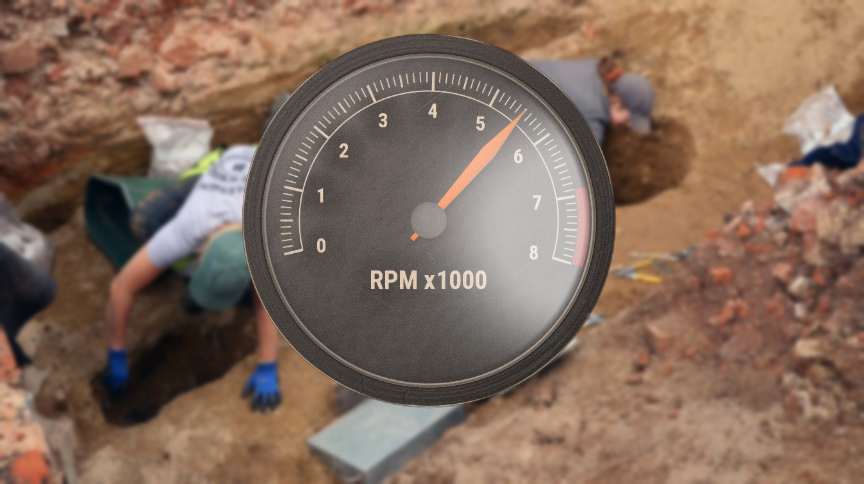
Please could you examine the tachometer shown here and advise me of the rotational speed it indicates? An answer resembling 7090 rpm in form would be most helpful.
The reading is 5500 rpm
